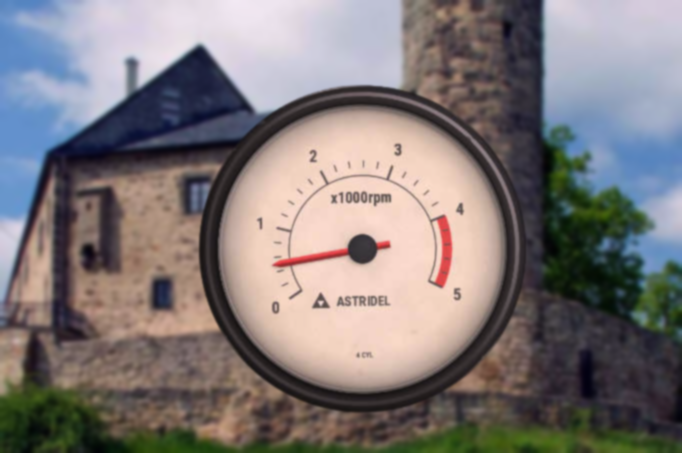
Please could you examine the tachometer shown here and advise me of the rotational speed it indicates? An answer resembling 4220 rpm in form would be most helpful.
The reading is 500 rpm
